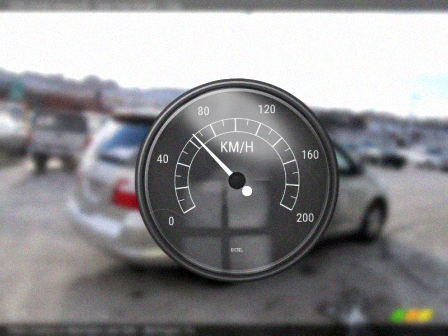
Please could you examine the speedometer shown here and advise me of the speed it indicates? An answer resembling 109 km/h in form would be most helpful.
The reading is 65 km/h
